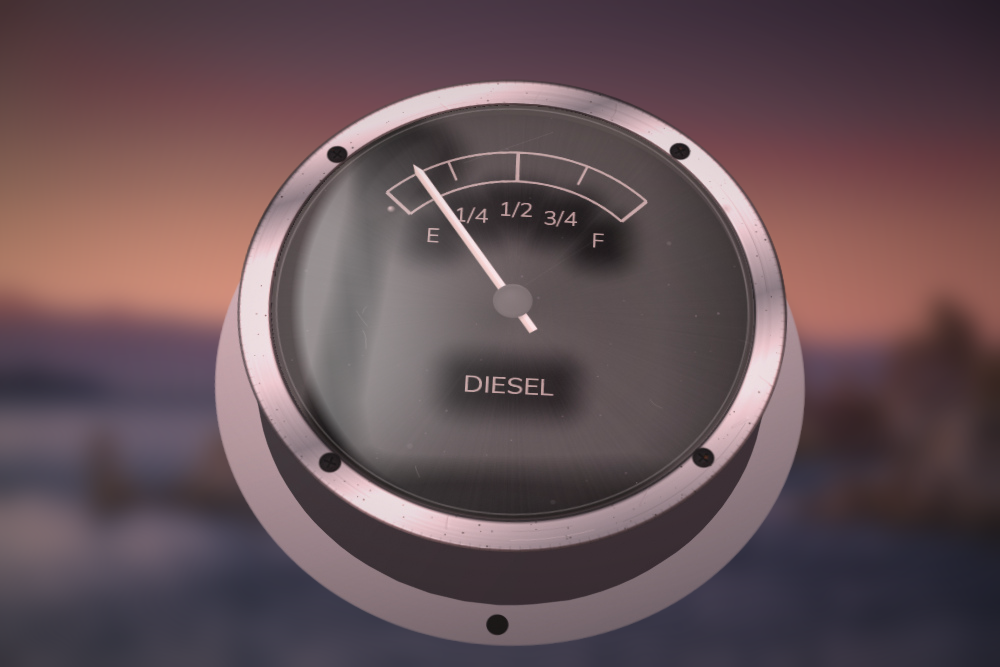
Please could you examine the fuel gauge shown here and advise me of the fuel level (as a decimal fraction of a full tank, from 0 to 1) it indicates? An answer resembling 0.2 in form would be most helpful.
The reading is 0.125
